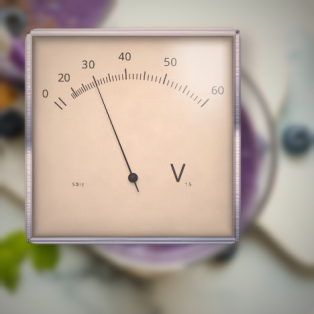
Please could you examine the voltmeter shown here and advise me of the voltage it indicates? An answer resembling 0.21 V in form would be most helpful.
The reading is 30 V
